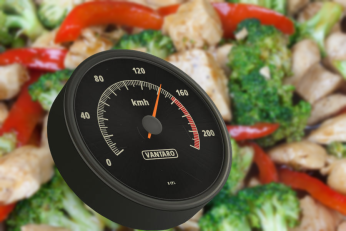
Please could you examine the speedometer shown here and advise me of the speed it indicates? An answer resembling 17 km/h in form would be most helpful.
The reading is 140 km/h
